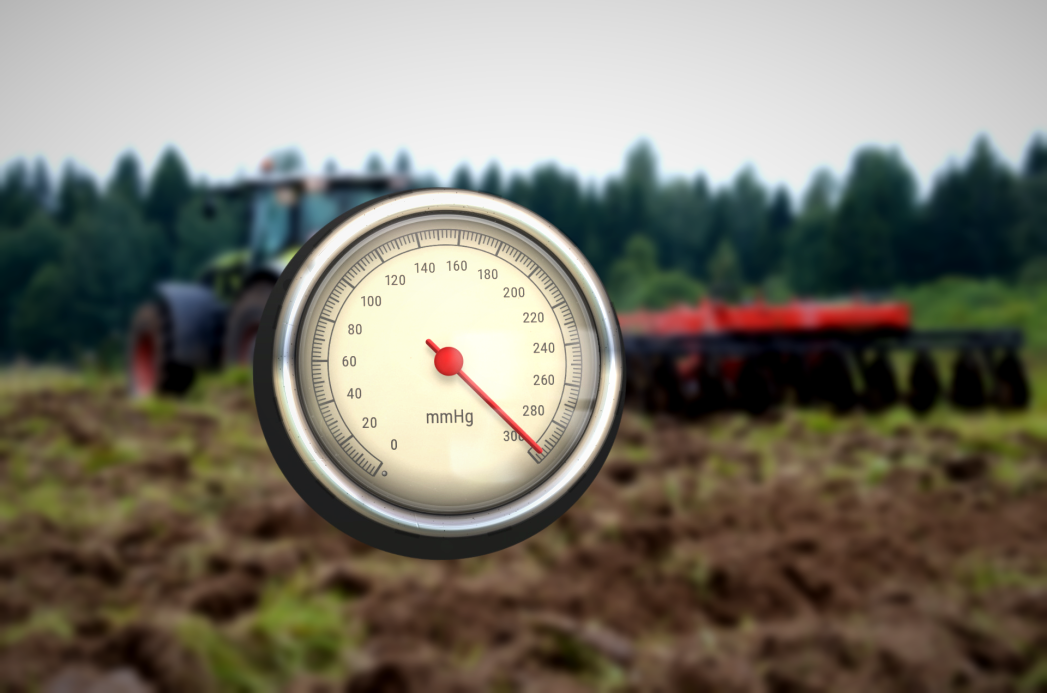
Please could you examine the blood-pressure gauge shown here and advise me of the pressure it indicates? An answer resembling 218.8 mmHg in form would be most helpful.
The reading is 296 mmHg
